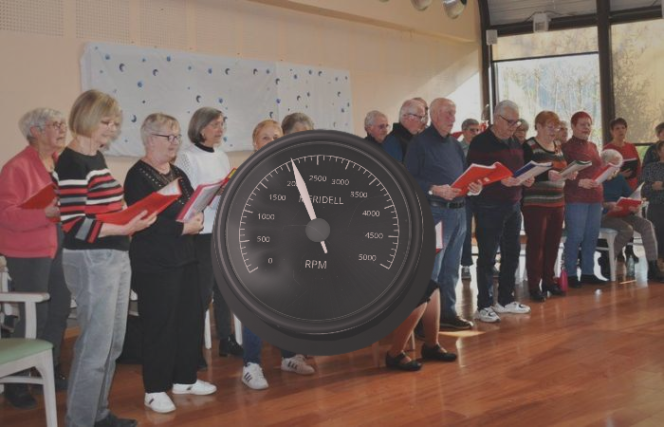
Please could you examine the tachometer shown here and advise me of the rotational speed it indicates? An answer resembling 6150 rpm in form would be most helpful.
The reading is 2100 rpm
